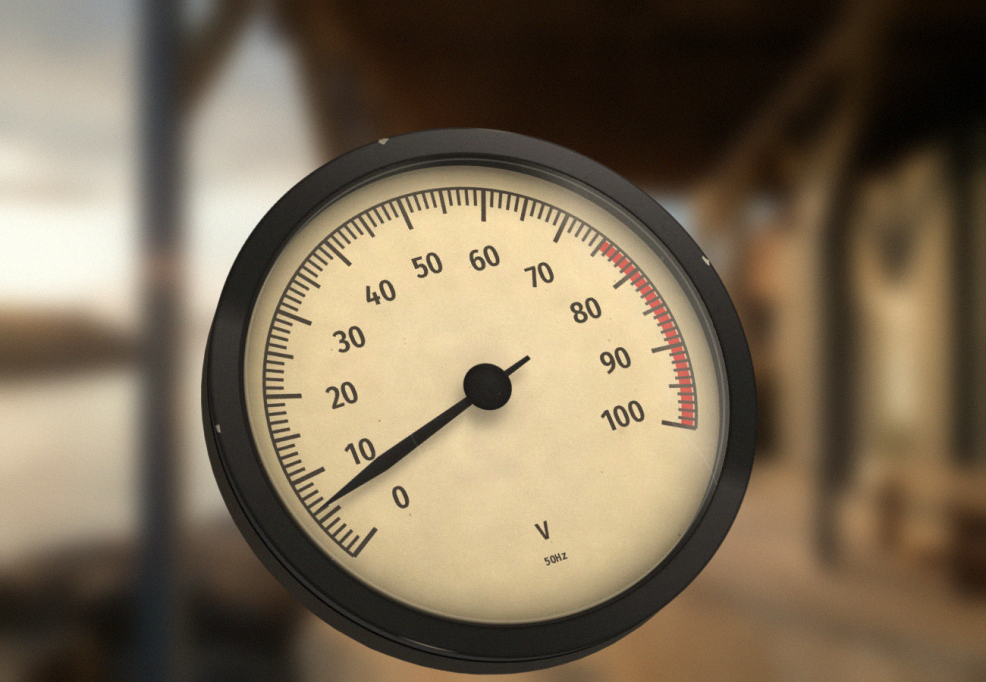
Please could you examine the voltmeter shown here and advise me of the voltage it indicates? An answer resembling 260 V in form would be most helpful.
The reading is 6 V
